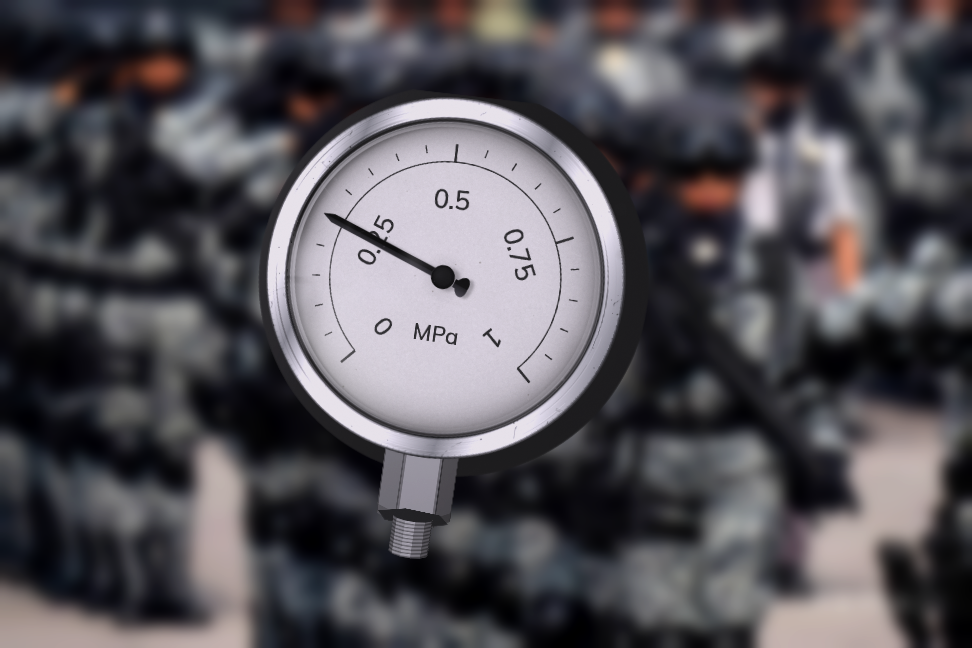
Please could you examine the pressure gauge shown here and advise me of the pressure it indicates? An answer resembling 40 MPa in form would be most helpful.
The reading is 0.25 MPa
